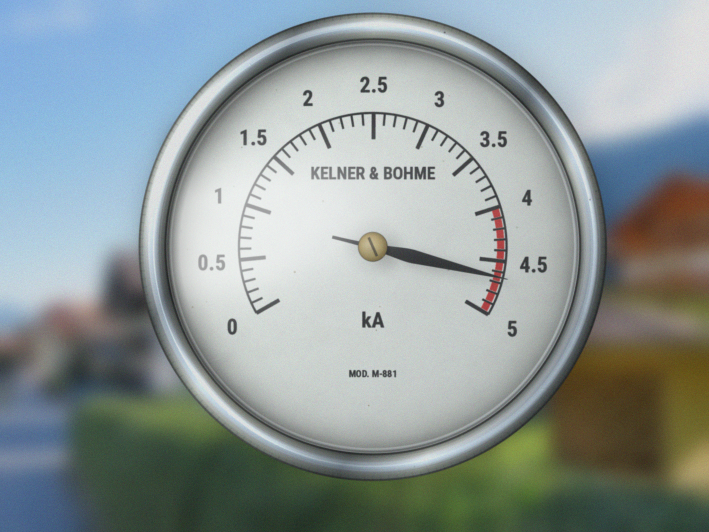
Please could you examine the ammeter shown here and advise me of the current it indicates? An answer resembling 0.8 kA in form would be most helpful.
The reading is 4.65 kA
